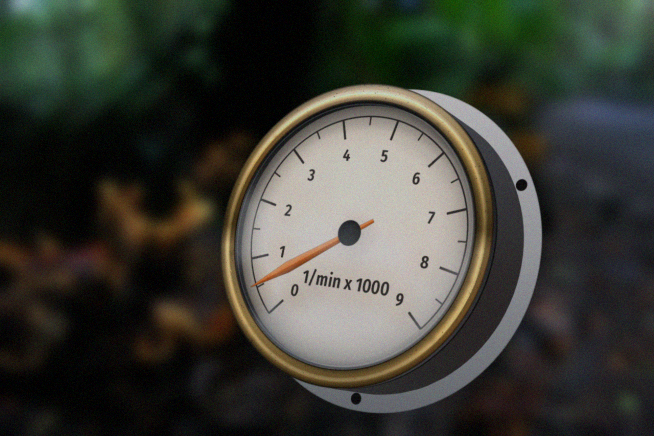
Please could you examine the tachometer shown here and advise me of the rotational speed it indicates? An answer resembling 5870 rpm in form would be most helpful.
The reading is 500 rpm
